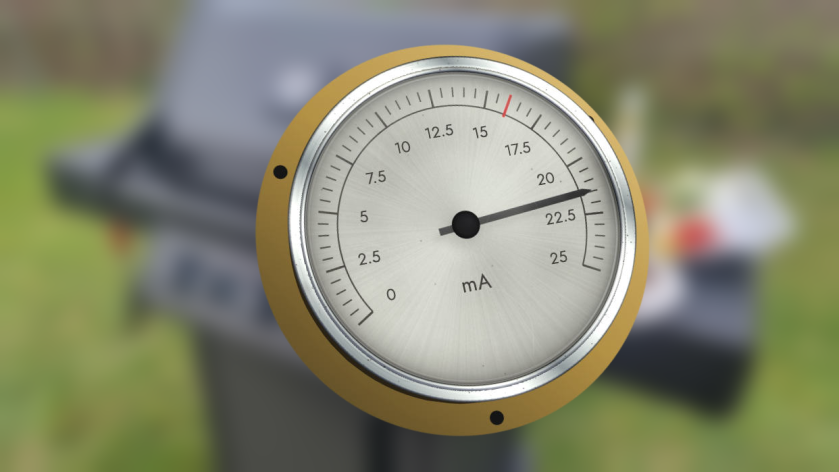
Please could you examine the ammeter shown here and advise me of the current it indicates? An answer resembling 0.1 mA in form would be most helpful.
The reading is 21.5 mA
